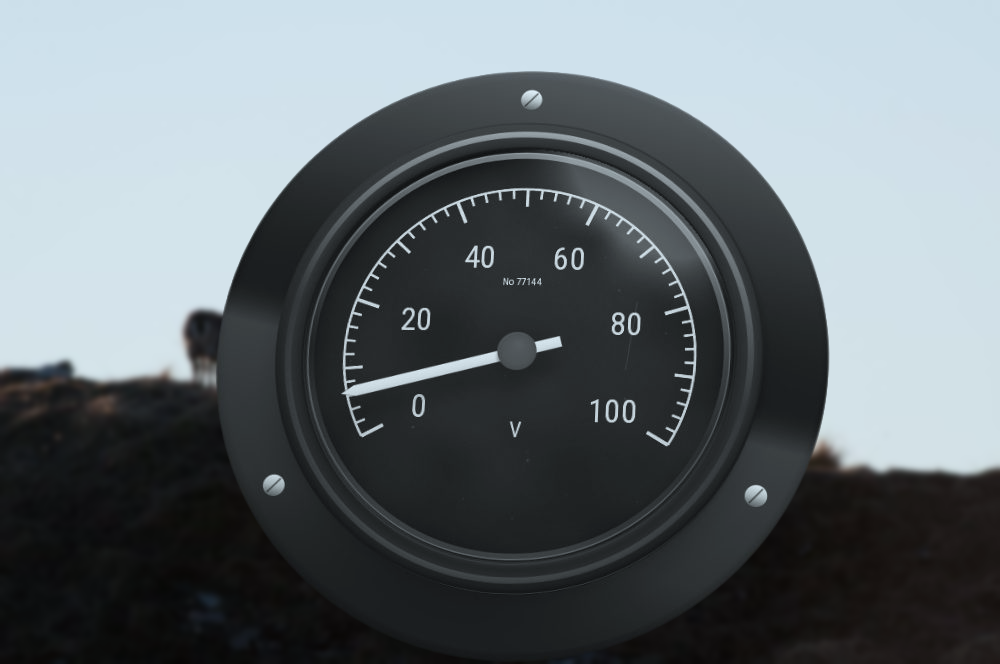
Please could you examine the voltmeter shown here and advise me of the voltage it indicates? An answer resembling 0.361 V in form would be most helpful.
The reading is 6 V
